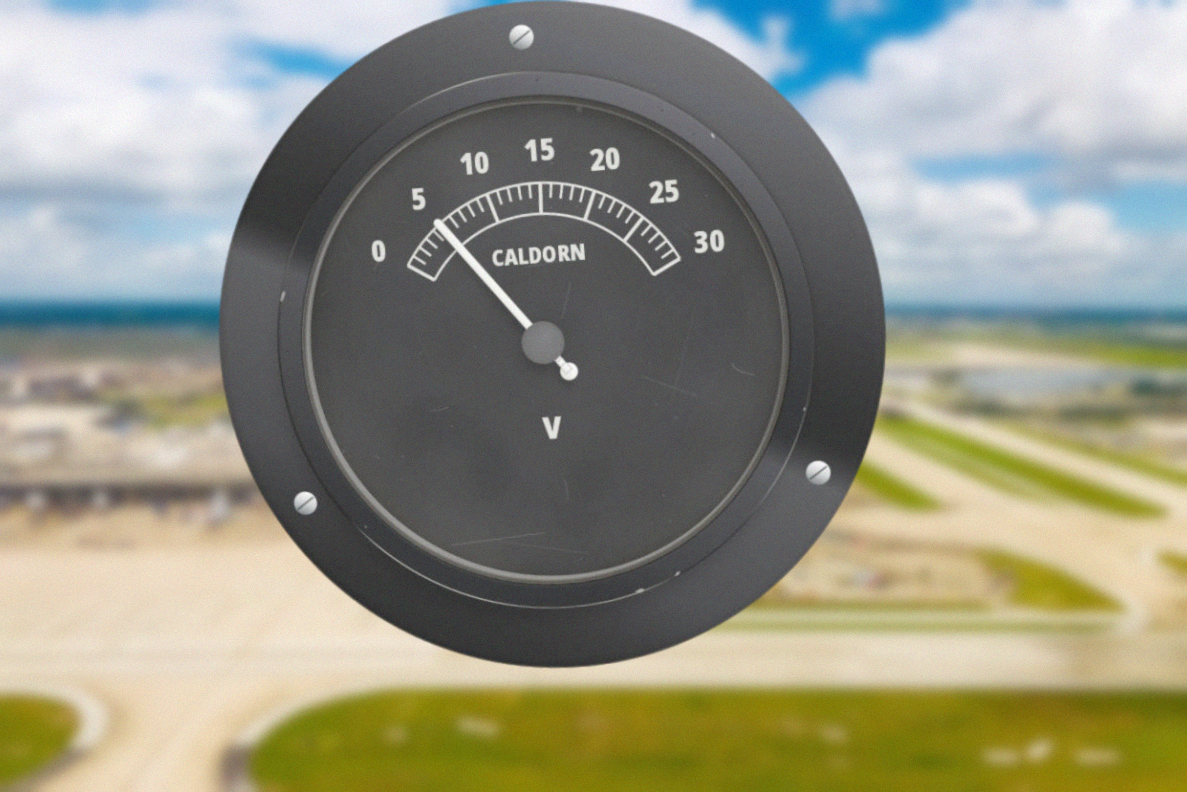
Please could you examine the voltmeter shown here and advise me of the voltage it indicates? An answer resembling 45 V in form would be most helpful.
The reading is 5 V
